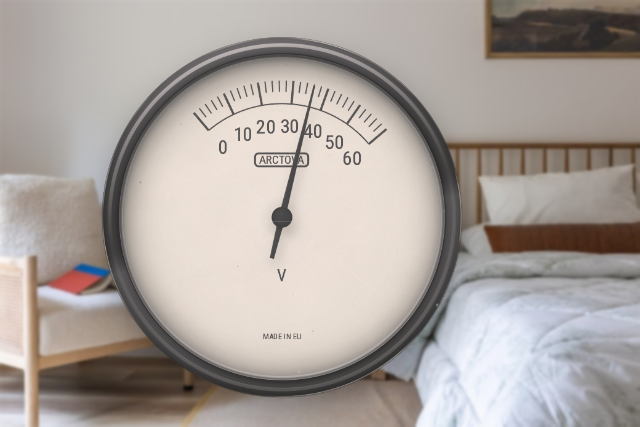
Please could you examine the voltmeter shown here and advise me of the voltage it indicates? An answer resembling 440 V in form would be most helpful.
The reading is 36 V
